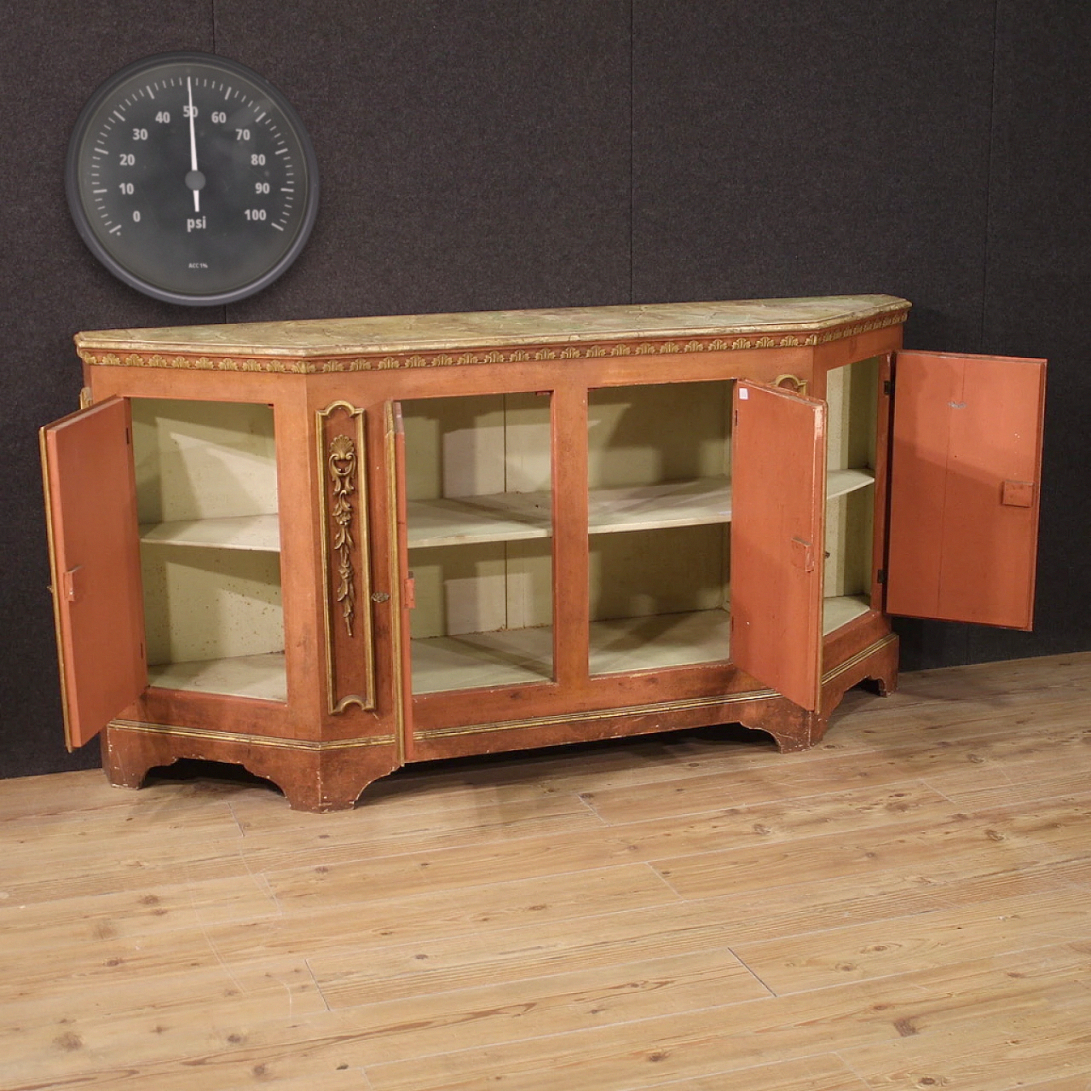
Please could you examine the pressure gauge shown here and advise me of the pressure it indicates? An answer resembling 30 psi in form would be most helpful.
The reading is 50 psi
